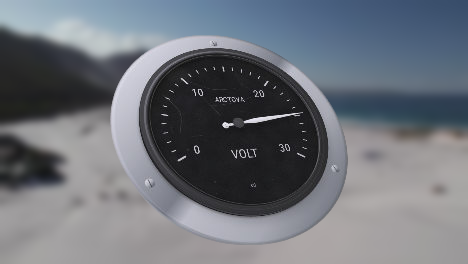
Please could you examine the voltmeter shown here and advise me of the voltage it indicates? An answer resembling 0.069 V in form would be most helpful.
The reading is 25 V
